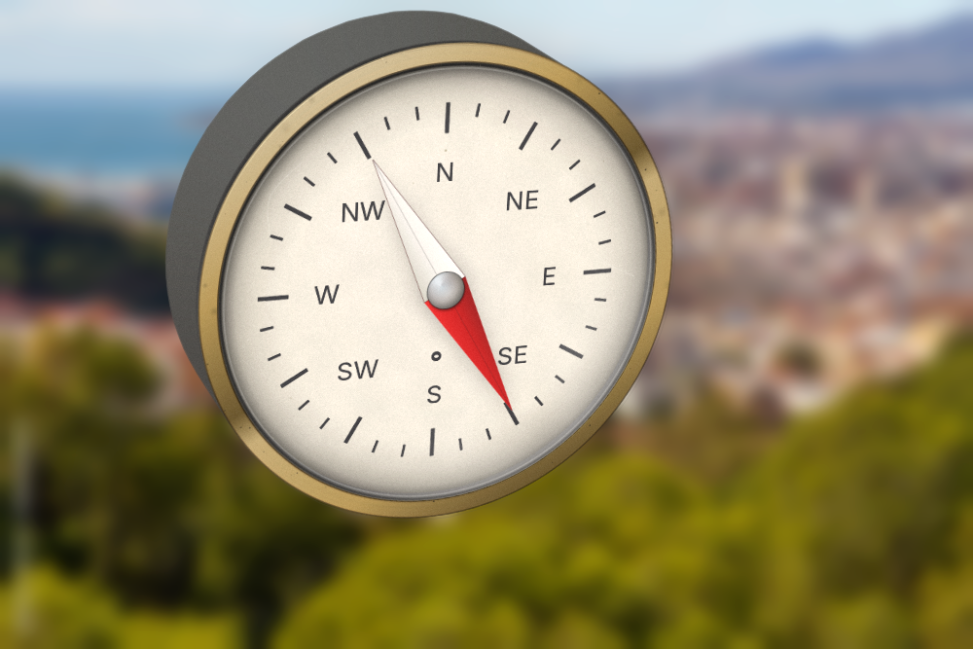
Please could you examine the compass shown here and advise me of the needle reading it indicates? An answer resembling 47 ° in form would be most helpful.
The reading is 150 °
